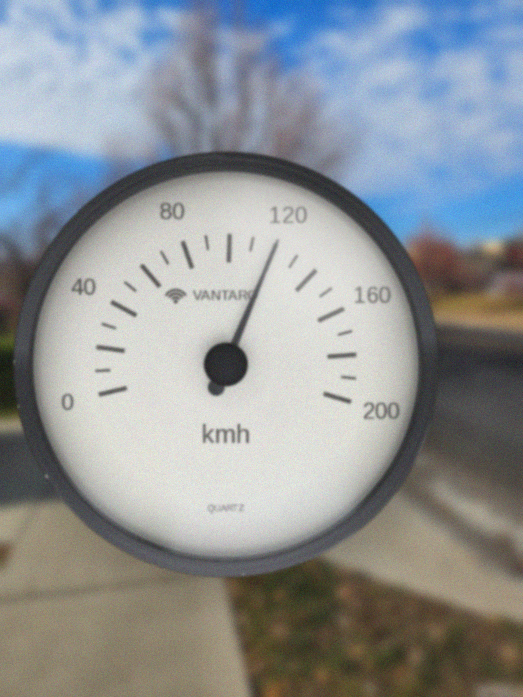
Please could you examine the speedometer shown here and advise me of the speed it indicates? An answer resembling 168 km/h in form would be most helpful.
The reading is 120 km/h
